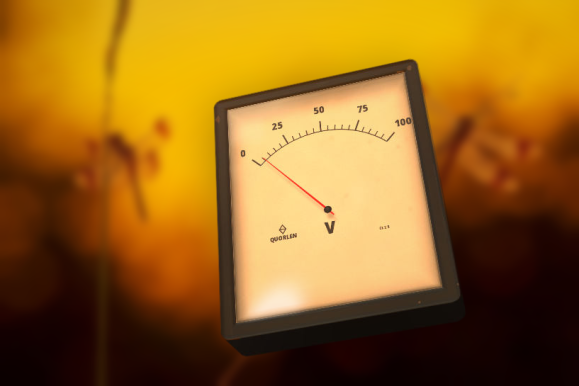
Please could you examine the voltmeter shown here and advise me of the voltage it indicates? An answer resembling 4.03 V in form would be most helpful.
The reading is 5 V
